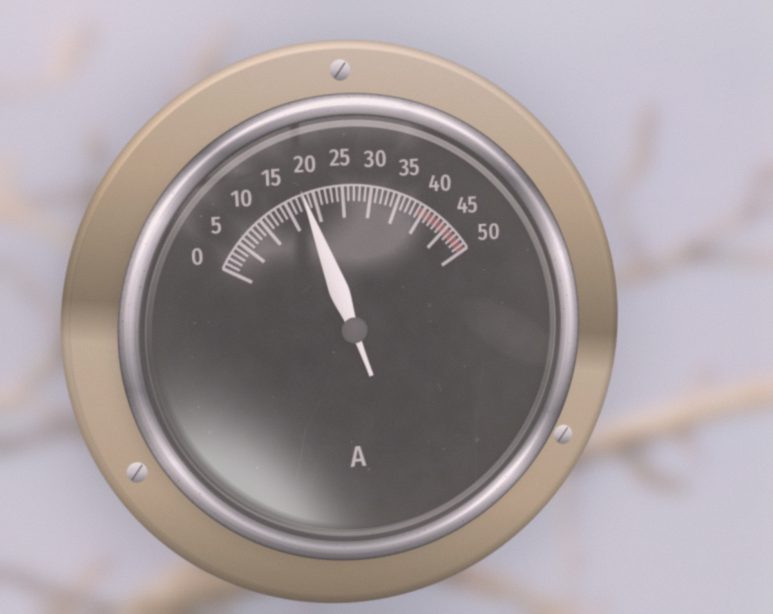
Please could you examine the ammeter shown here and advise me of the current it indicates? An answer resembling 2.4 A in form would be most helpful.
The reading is 18 A
